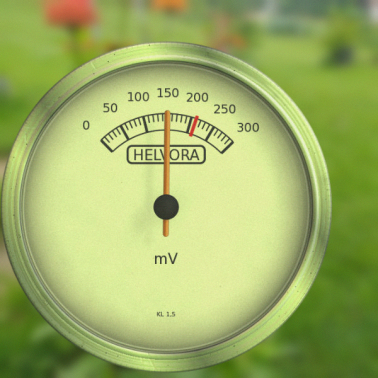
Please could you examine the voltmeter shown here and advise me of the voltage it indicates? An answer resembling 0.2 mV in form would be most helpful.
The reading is 150 mV
